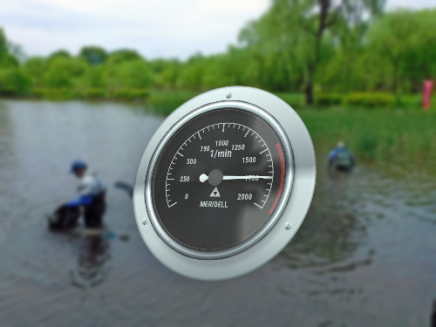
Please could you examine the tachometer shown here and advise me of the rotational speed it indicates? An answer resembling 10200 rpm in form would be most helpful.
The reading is 1750 rpm
